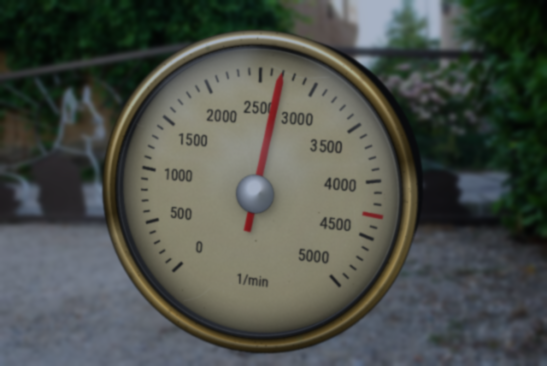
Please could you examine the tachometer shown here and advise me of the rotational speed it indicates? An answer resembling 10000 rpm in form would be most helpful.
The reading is 2700 rpm
